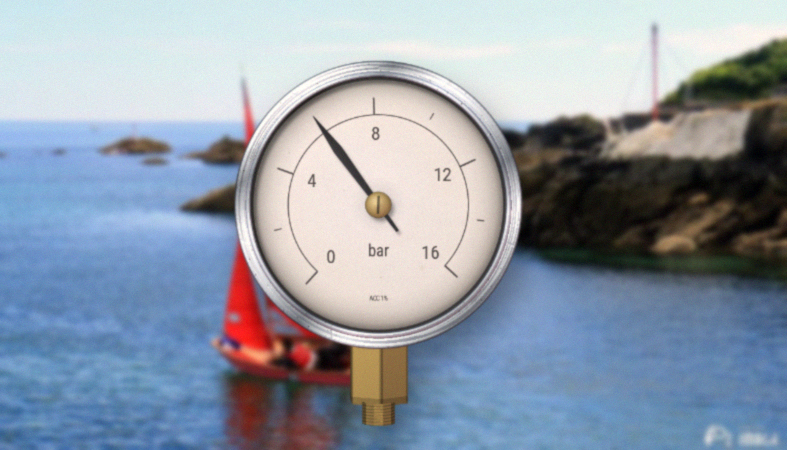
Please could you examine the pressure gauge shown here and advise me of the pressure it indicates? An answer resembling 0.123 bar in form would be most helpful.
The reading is 6 bar
